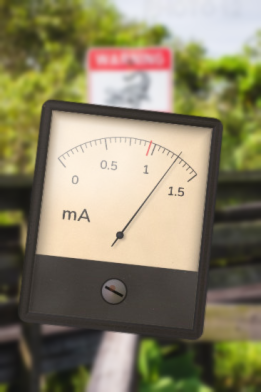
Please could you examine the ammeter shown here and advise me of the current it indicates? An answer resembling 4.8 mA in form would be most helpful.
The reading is 1.25 mA
